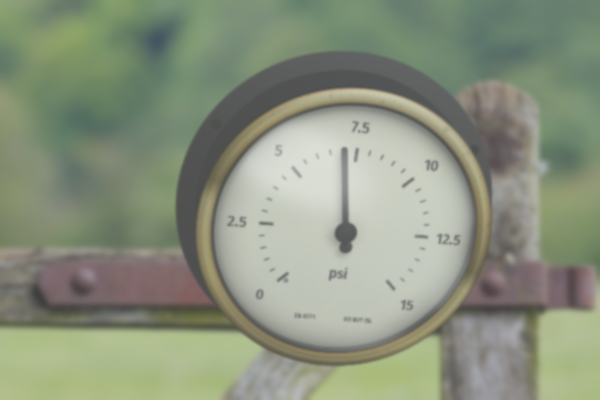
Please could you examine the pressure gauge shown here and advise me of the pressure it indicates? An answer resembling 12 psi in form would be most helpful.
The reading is 7 psi
